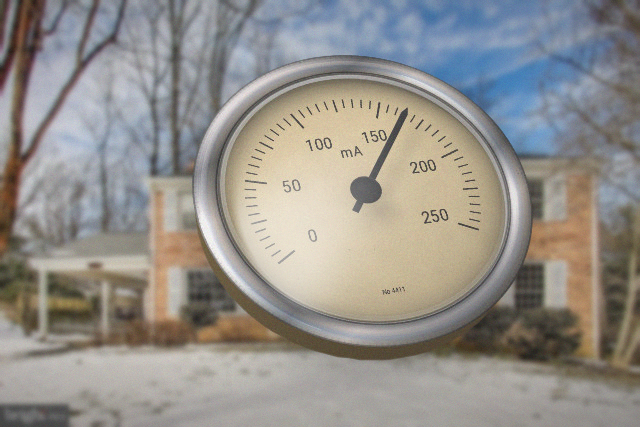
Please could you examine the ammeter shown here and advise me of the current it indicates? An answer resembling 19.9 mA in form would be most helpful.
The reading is 165 mA
